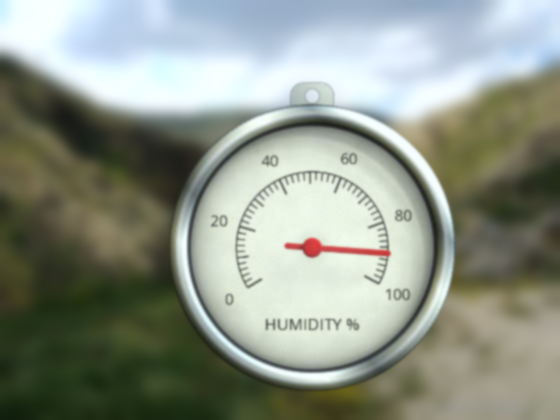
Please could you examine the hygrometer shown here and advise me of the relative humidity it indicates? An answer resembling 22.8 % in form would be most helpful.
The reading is 90 %
